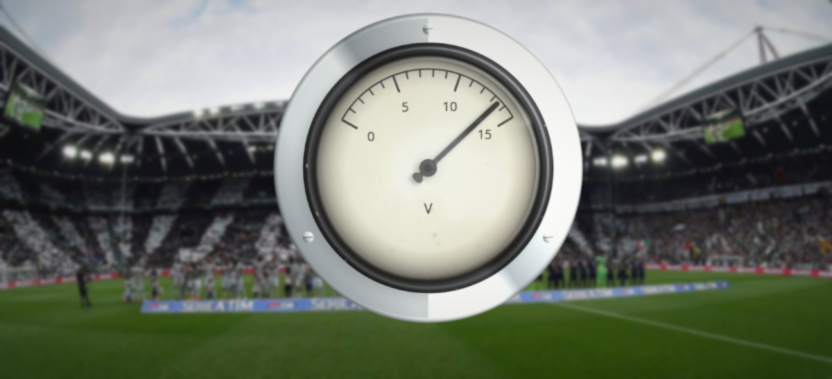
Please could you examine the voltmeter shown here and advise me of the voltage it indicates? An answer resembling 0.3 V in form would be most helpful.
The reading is 13.5 V
